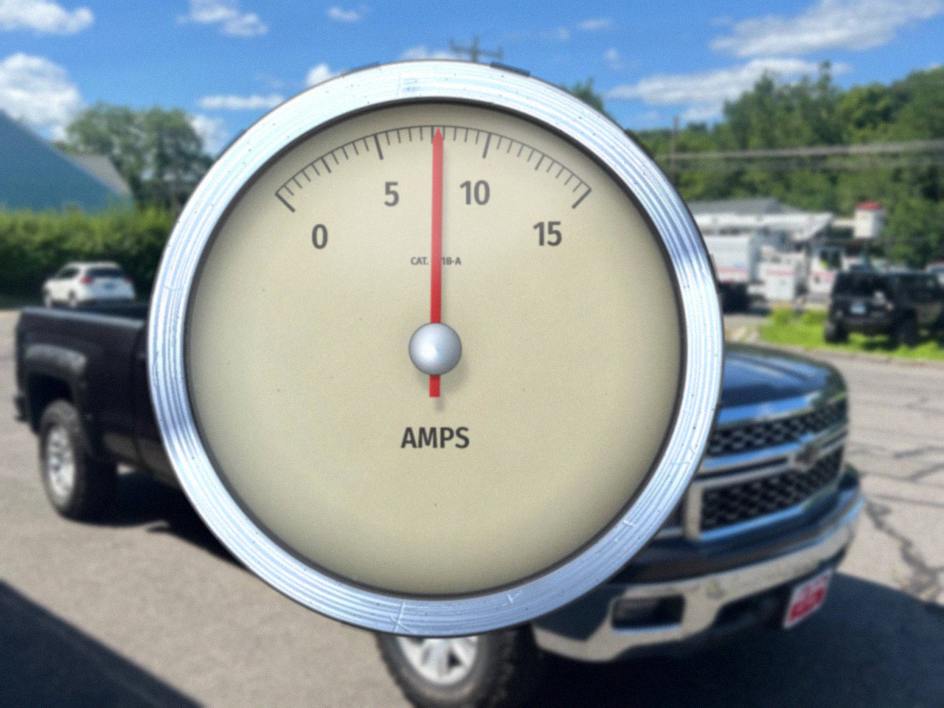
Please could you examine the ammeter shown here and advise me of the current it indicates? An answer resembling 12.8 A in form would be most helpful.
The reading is 7.75 A
